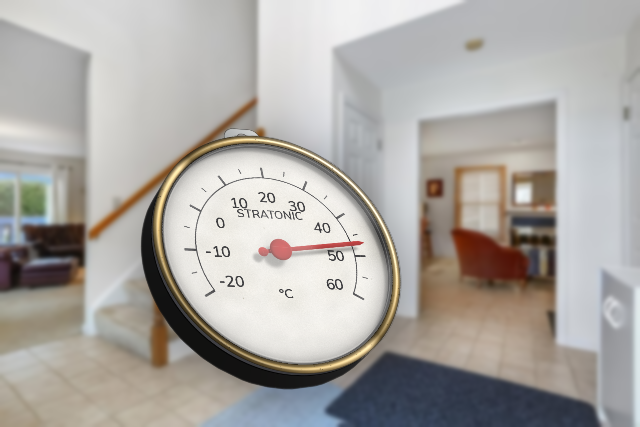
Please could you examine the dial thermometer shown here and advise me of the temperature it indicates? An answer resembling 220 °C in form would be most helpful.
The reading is 47.5 °C
